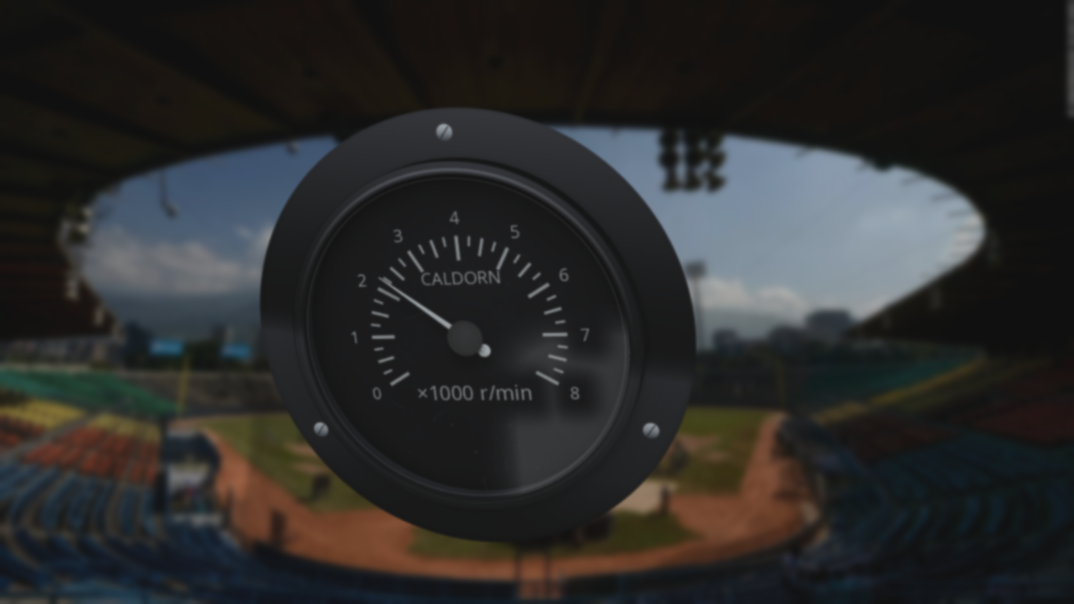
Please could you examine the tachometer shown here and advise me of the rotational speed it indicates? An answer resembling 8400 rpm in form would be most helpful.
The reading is 2250 rpm
